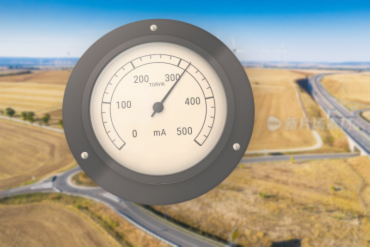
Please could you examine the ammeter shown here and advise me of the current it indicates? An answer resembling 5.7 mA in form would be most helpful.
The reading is 320 mA
